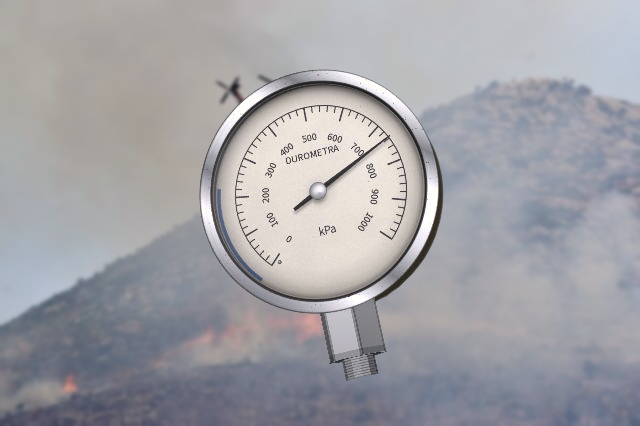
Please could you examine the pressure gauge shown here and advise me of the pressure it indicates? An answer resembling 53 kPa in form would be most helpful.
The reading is 740 kPa
